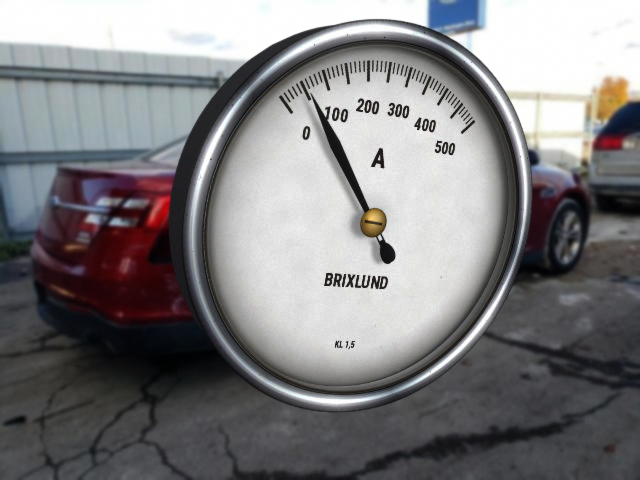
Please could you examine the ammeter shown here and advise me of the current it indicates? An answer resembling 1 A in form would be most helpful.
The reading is 50 A
